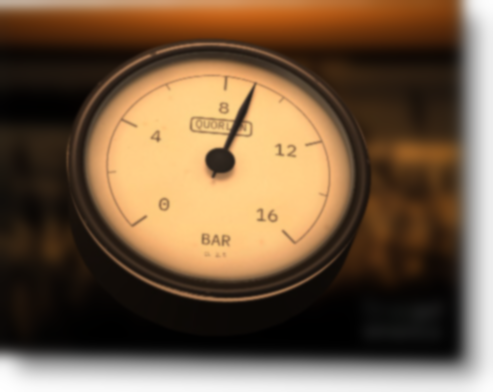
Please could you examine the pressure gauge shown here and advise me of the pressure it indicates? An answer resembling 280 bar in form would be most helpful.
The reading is 9 bar
